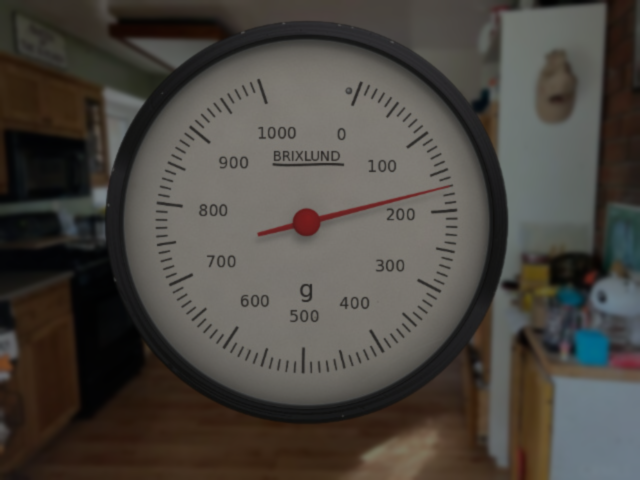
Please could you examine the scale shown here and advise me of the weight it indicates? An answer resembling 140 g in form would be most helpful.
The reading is 170 g
